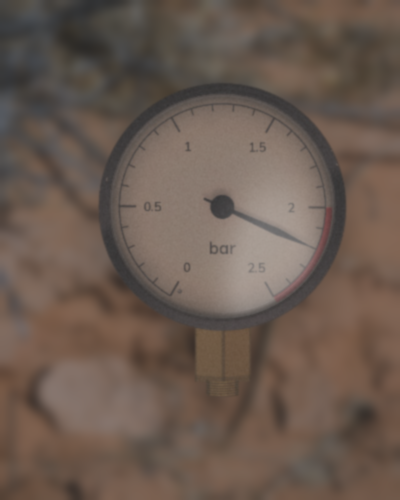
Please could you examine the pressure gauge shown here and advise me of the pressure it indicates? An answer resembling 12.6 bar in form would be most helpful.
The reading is 2.2 bar
